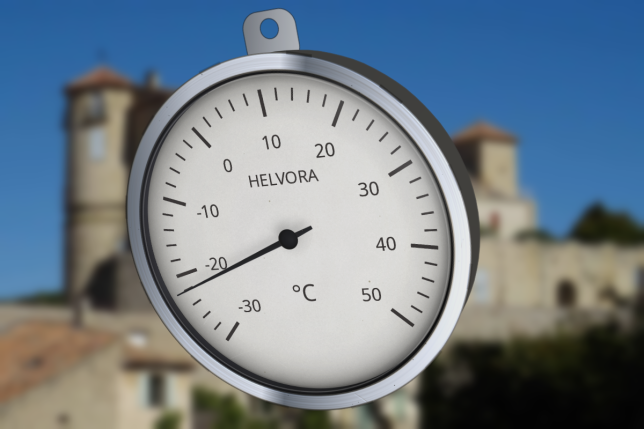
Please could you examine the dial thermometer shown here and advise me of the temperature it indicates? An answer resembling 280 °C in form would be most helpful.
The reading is -22 °C
